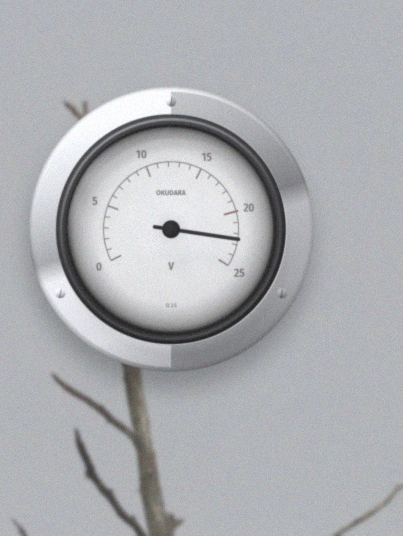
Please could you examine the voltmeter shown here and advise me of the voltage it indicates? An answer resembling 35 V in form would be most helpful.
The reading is 22.5 V
